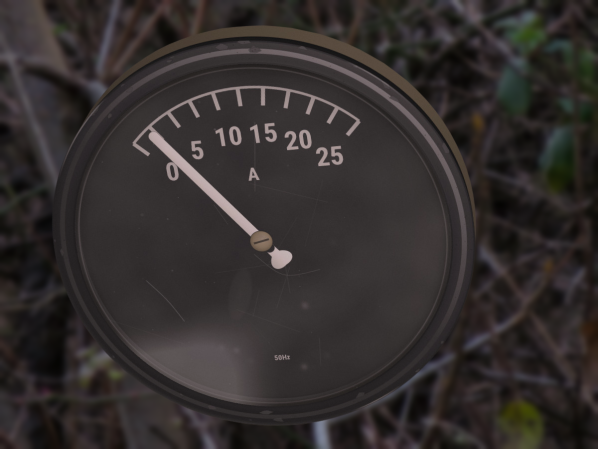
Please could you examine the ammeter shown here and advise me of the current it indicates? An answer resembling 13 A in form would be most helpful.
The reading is 2.5 A
